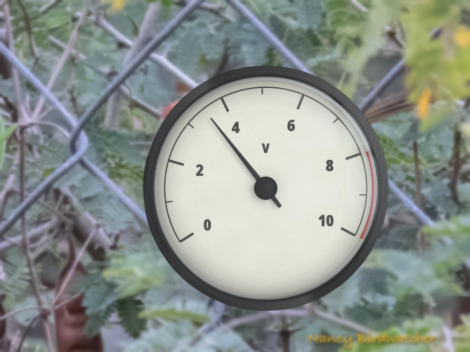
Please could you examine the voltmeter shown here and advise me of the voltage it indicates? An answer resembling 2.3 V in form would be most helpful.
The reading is 3.5 V
